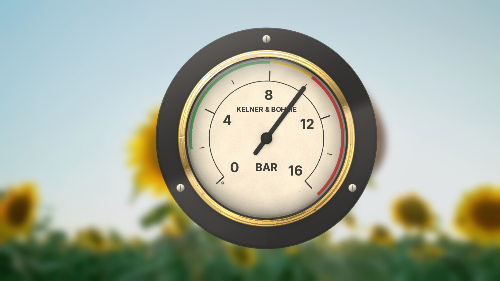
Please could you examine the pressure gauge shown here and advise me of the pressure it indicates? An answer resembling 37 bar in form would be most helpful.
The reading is 10 bar
